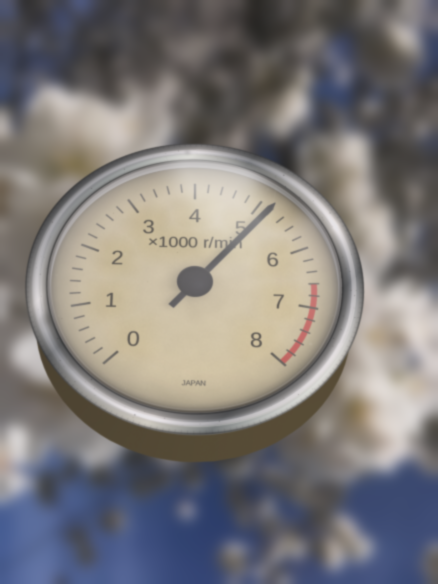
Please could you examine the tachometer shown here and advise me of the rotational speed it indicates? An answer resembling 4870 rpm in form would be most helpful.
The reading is 5200 rpm
